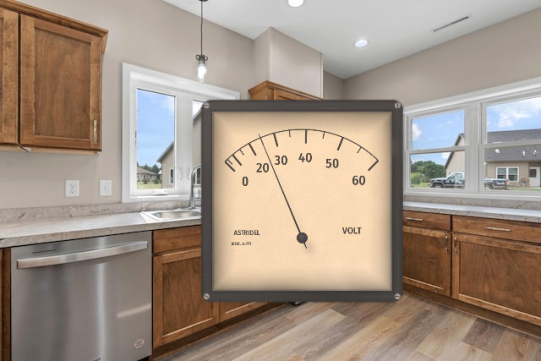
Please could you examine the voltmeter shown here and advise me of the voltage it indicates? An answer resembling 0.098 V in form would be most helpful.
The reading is 25 V
